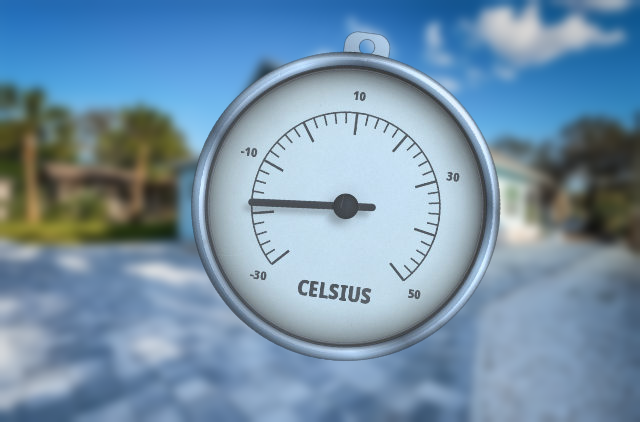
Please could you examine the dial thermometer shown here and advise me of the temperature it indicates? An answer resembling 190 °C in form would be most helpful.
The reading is -18 °C
